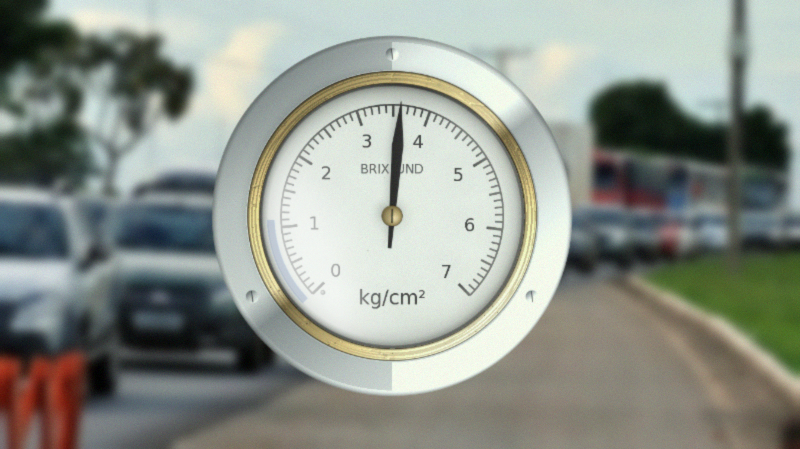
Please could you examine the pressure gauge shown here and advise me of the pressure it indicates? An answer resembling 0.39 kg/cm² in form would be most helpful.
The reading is 3.6 kg/cm²
